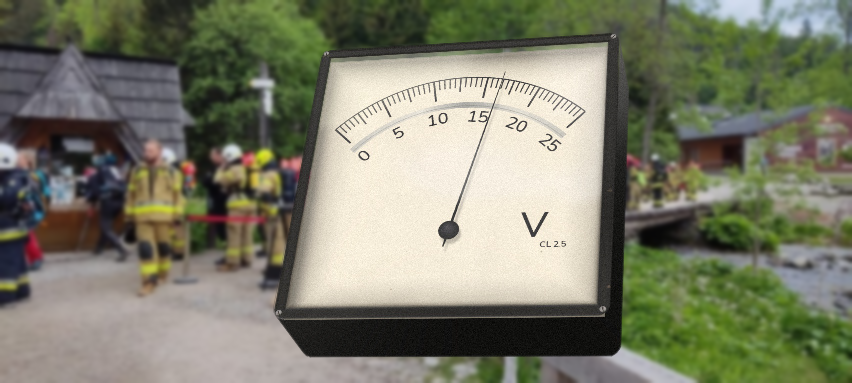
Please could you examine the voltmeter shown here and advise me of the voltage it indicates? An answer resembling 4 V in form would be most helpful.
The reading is 16.5 V
